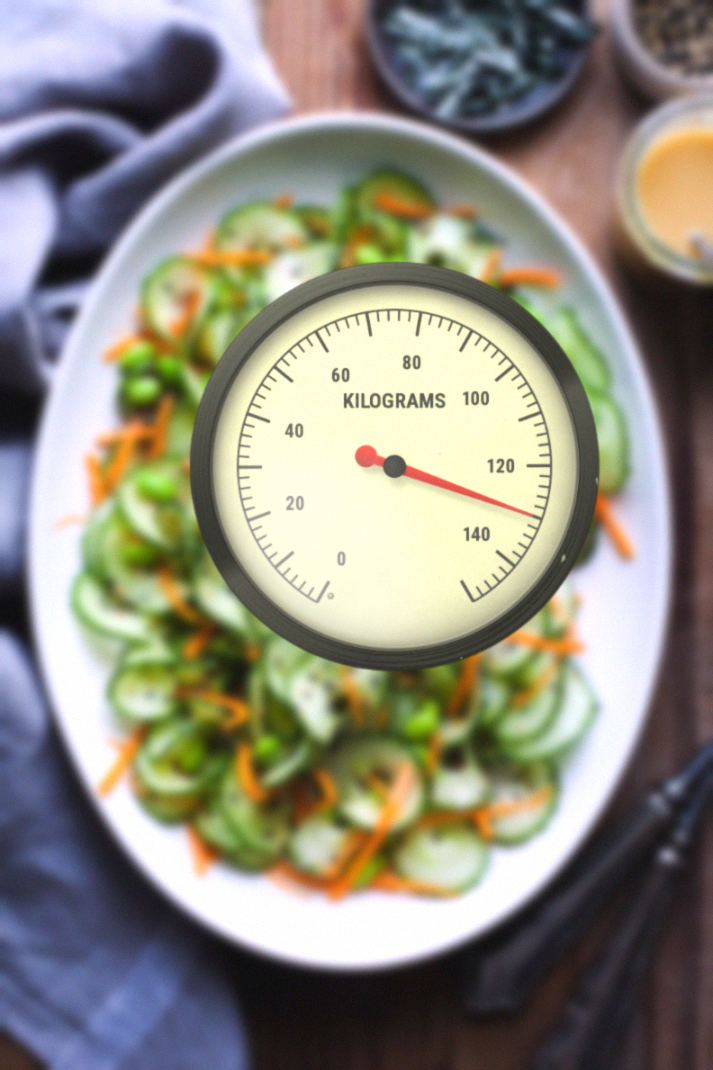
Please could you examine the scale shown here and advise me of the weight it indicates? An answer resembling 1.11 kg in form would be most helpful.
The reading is 130 kg
